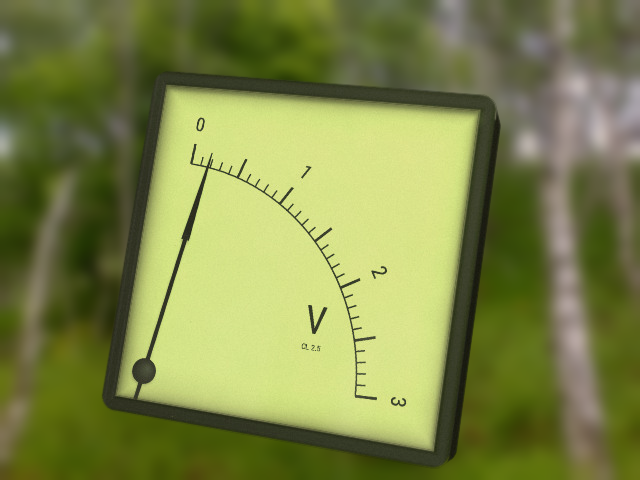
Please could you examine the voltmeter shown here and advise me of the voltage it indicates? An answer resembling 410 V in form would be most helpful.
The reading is 0.2 V
